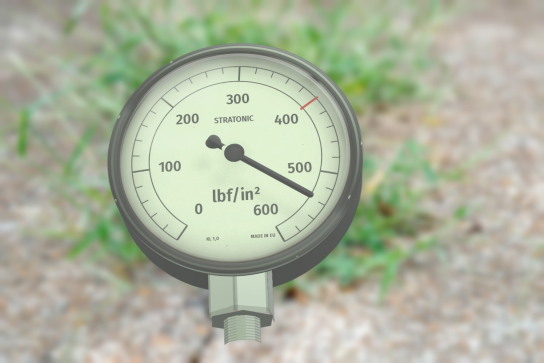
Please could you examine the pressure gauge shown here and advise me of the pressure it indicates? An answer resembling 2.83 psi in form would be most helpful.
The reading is 540 psi
